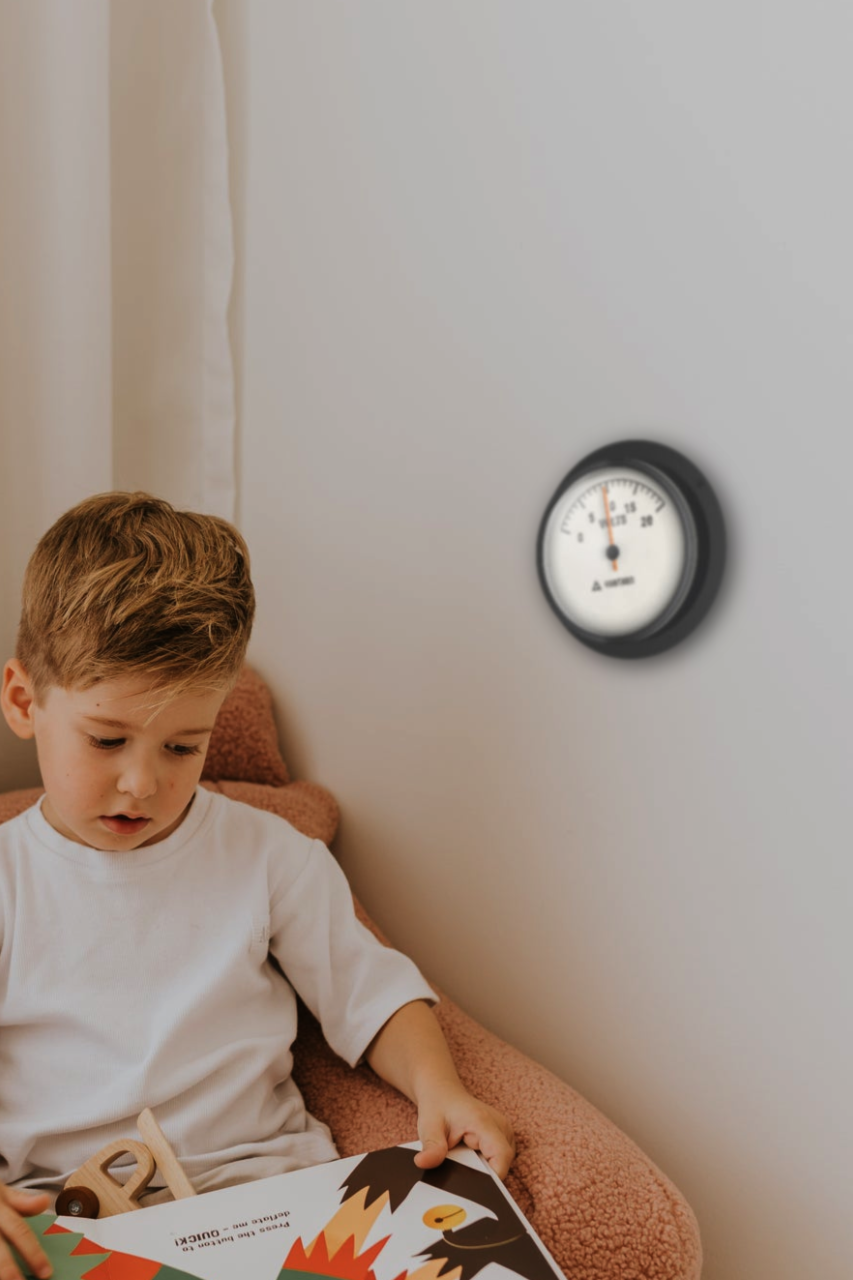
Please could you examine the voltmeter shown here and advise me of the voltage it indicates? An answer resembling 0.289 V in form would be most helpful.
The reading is 10 V
